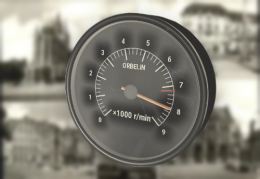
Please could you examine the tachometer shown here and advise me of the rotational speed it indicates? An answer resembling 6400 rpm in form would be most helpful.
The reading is 8000 rpm
